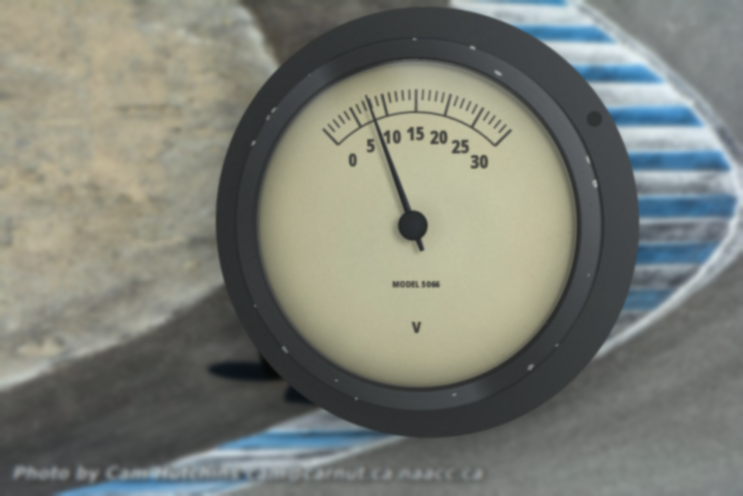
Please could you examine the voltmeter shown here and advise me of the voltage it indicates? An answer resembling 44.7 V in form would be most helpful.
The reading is 8 V
